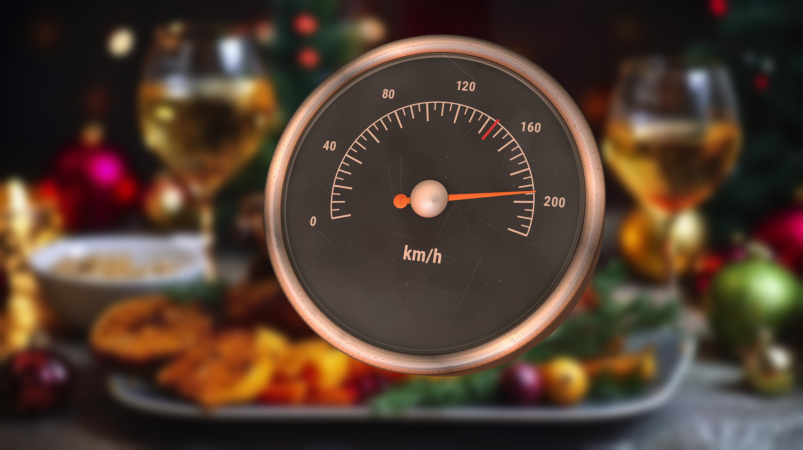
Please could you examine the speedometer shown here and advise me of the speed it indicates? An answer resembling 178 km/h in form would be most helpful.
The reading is 195 km/h
